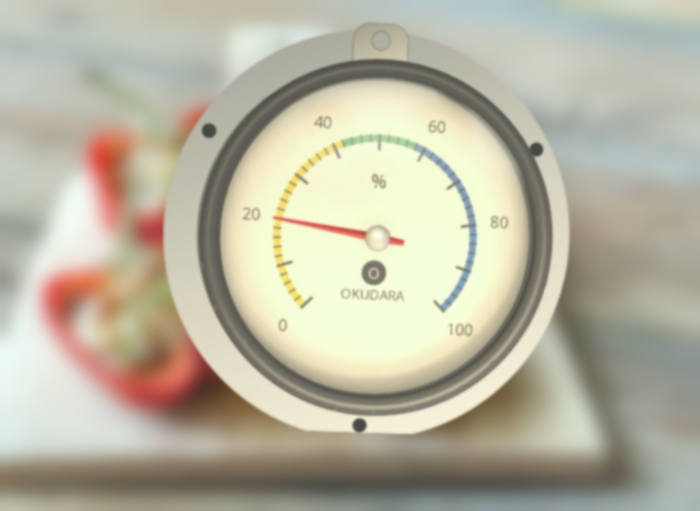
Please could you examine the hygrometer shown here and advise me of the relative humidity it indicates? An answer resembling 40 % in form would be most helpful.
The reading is 20 %
